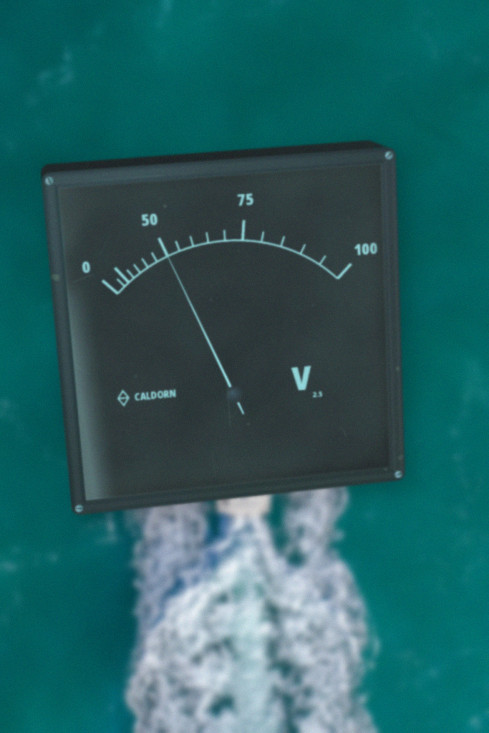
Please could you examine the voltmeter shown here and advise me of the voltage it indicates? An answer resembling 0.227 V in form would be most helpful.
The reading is 50 V
